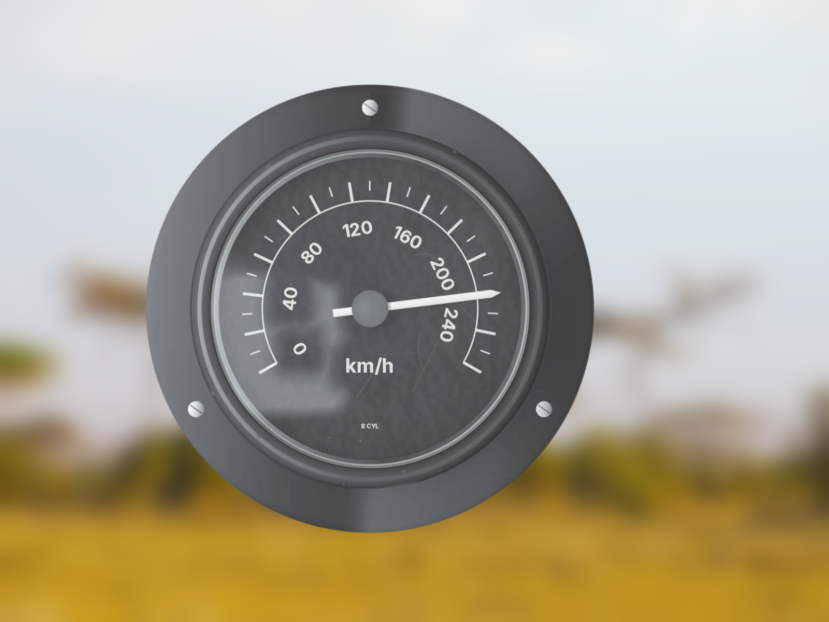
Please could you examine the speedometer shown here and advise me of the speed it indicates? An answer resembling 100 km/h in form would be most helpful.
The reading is 220 km/h
